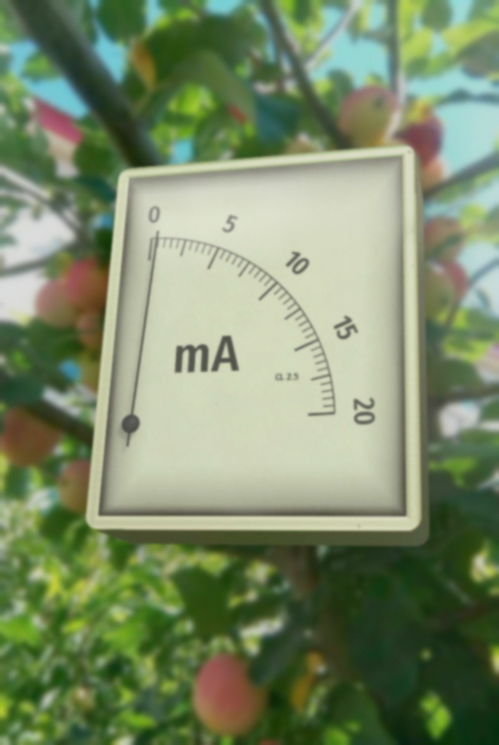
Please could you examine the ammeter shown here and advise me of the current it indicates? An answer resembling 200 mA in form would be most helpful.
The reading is 0.5 mA
